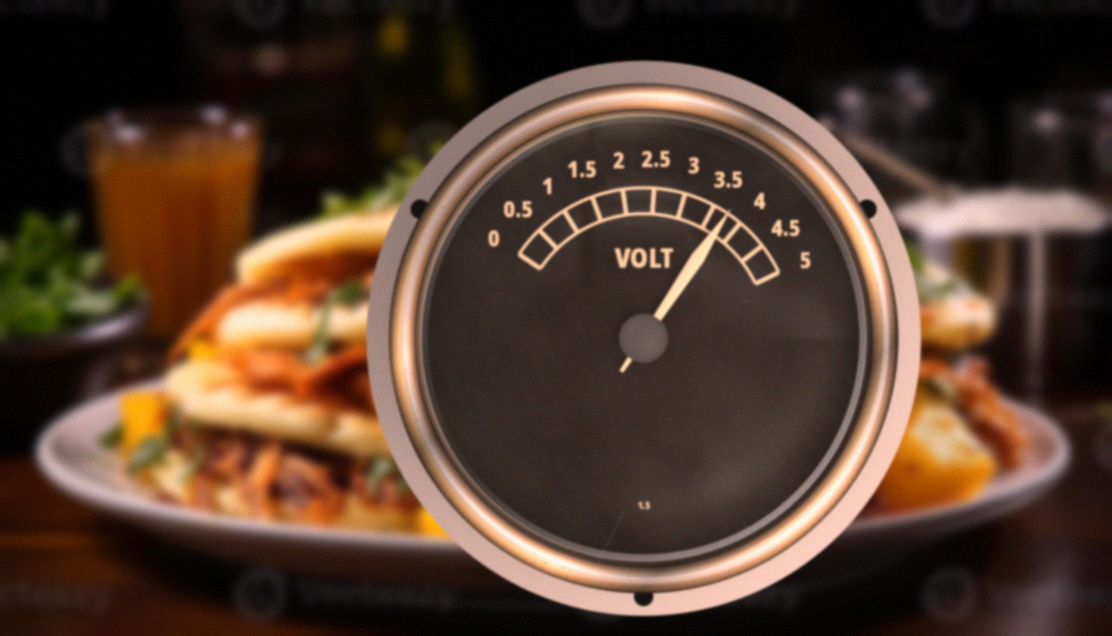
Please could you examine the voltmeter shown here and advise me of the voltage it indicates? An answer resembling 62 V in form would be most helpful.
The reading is 3.75 V
